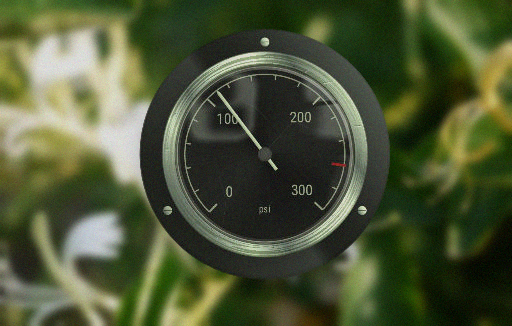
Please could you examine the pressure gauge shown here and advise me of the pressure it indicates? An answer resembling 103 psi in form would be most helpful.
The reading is 110 psi
